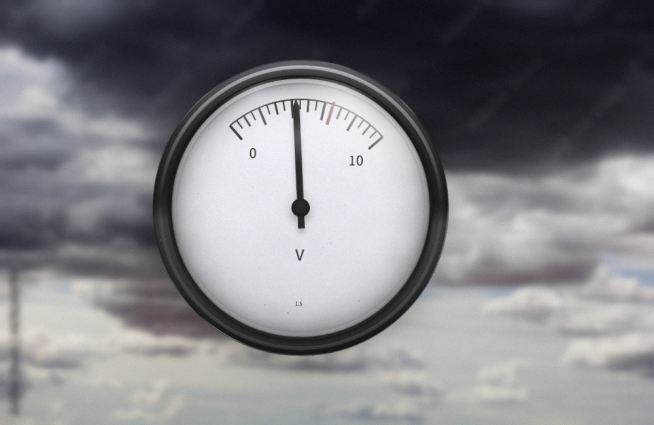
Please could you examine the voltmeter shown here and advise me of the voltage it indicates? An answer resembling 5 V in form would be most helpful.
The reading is 4.25 V
